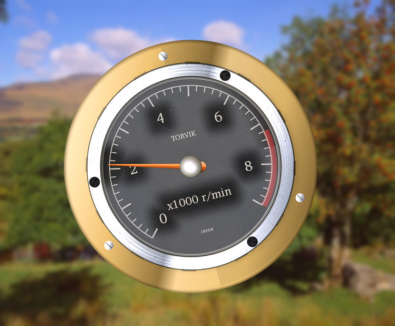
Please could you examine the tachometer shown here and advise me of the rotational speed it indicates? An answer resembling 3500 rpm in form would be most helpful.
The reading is 2100 rpm
